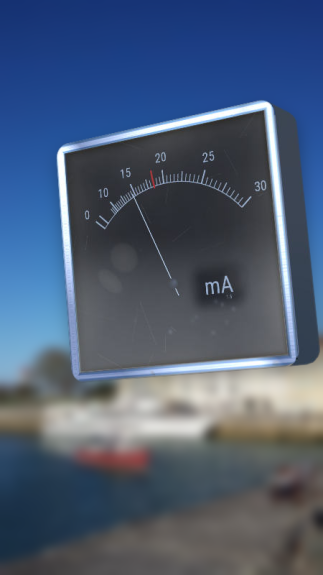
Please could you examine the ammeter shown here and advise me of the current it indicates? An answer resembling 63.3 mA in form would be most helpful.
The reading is 15 mA
